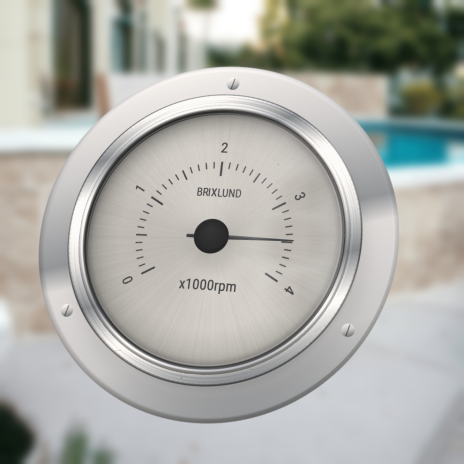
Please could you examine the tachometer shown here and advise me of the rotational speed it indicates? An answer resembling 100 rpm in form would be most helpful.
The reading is 3500 rpm
